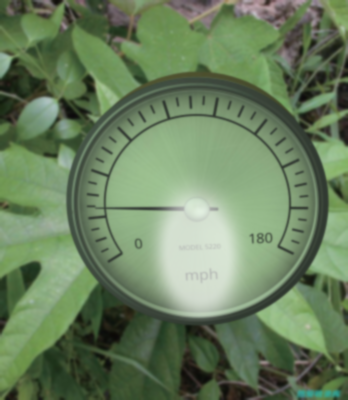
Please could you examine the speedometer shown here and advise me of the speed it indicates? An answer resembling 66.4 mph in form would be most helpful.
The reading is 25 mph
